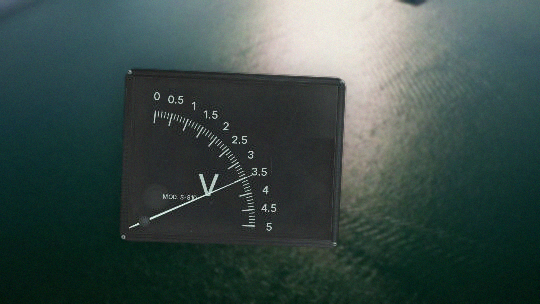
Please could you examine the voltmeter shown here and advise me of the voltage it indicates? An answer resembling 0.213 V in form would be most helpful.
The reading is 3.5 V
